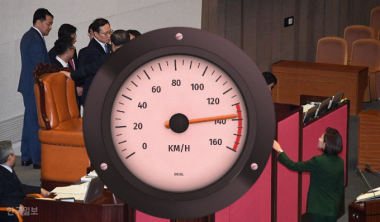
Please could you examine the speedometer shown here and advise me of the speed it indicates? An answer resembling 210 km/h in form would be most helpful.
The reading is 137.5 km/h
